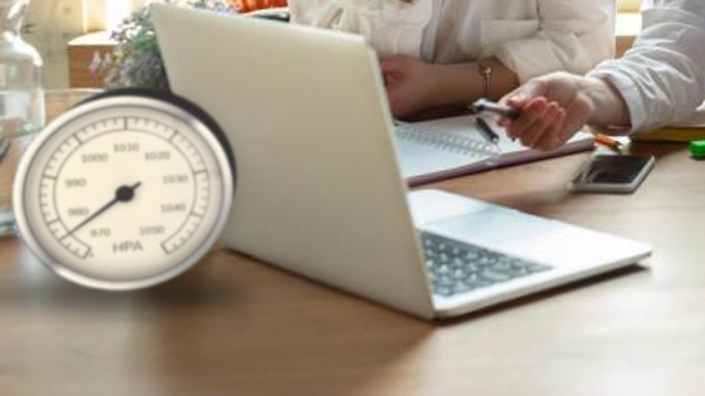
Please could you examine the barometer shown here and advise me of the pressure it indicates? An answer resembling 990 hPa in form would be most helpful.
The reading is 976 hPa
